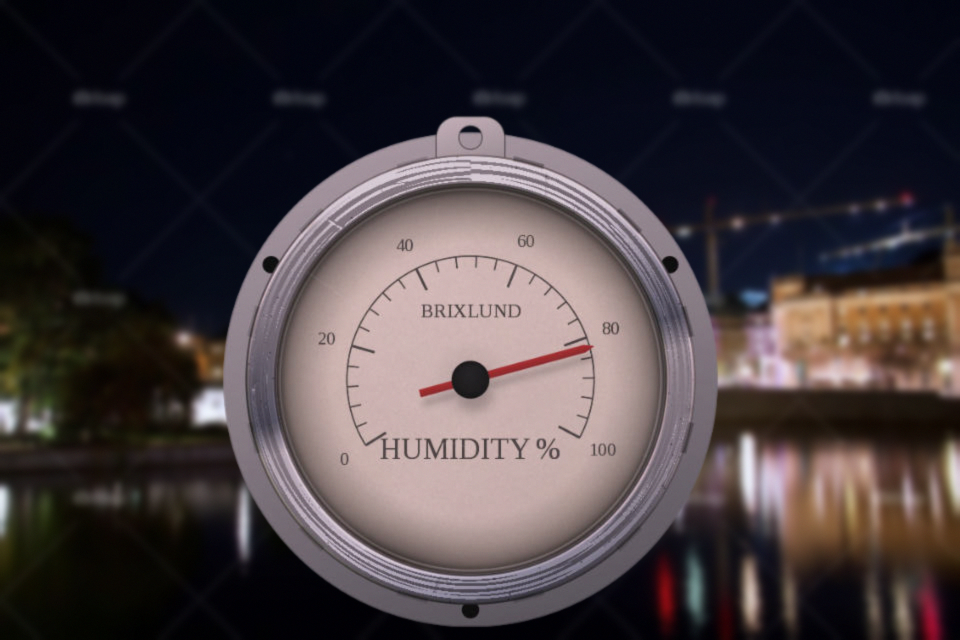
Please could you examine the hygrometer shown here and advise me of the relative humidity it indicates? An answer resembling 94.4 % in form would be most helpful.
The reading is 82 %
